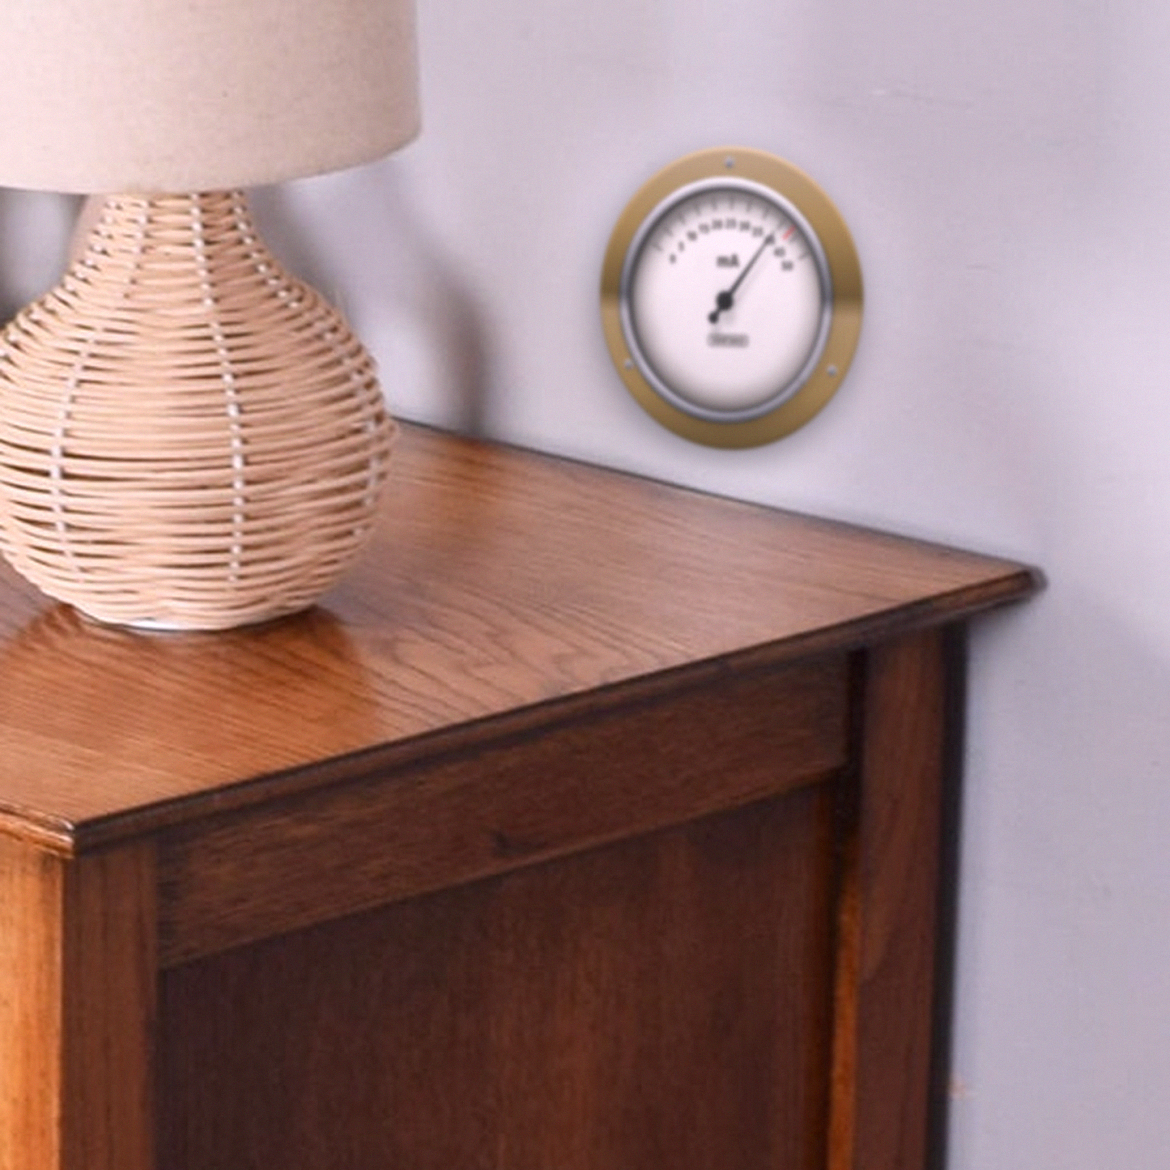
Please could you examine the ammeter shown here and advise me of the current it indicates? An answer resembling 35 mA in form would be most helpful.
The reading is 40 mA
